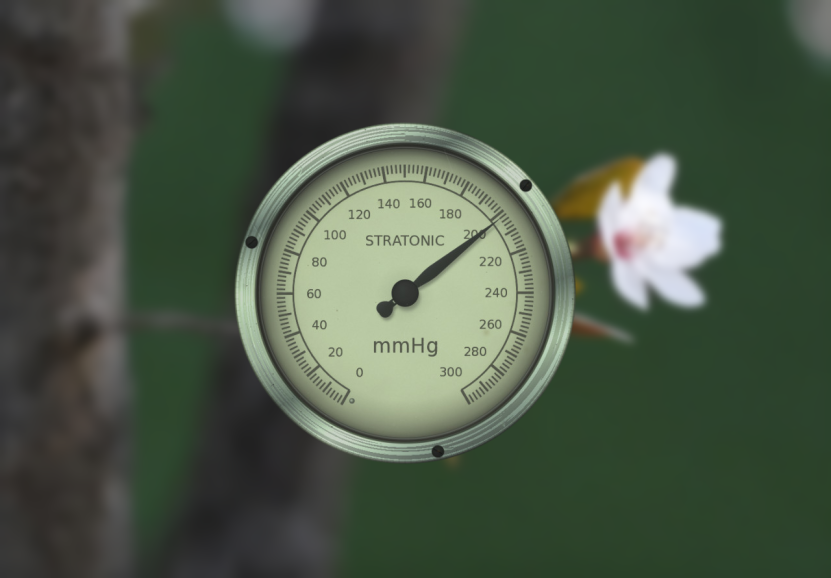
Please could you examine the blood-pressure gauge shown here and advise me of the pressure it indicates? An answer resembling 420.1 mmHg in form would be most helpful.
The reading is 202 mmHg
